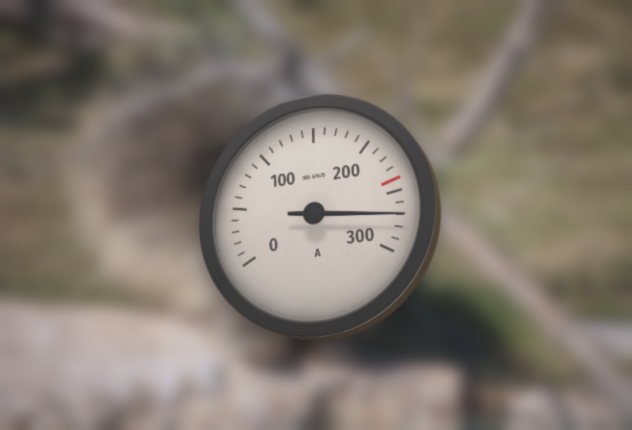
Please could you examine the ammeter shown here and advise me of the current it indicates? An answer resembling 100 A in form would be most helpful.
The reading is 270 A
